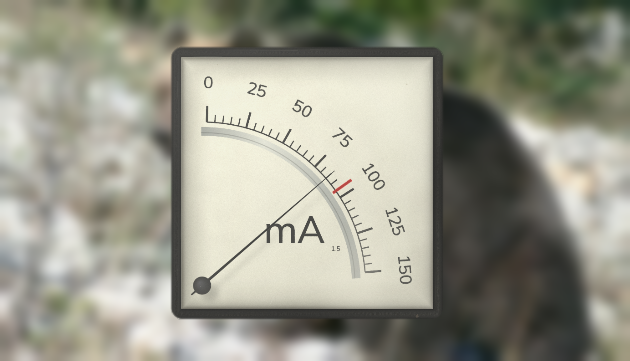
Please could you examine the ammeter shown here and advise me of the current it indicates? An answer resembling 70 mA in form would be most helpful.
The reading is 85 mA
